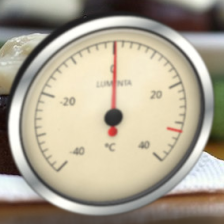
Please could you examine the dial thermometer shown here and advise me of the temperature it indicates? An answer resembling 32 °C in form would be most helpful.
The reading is 0 °C
